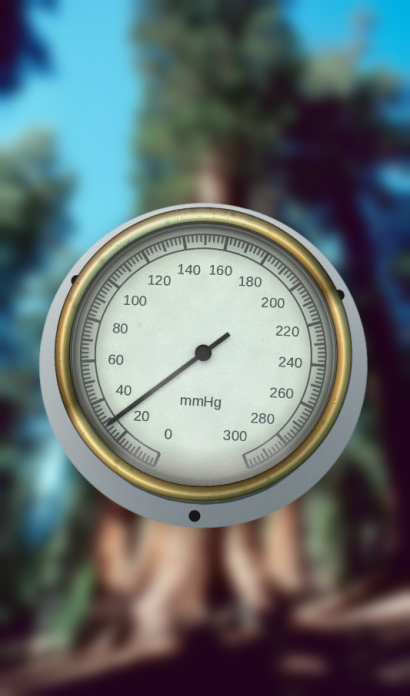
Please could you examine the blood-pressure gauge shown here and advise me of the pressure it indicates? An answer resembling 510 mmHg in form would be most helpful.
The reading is 28 mmHg
